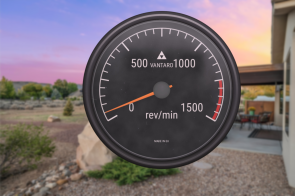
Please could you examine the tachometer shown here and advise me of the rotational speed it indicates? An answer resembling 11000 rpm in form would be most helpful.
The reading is 50 rpm
